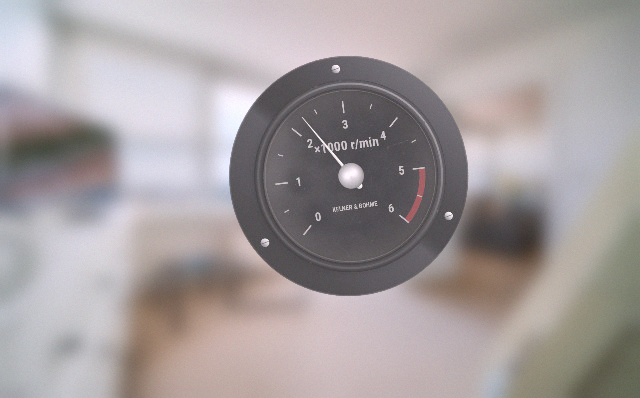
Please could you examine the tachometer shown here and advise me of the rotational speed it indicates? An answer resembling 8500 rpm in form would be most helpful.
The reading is 2250 rpm
